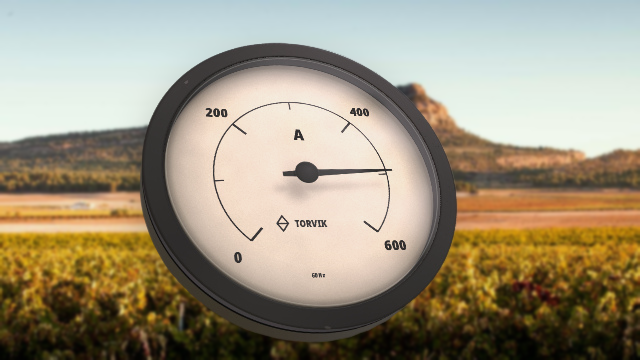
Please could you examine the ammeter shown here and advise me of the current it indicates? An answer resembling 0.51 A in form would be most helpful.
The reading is 500 A
